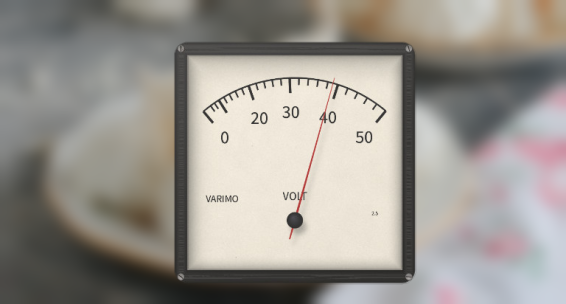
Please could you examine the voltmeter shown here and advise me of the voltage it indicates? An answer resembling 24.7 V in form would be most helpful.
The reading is 39 V
